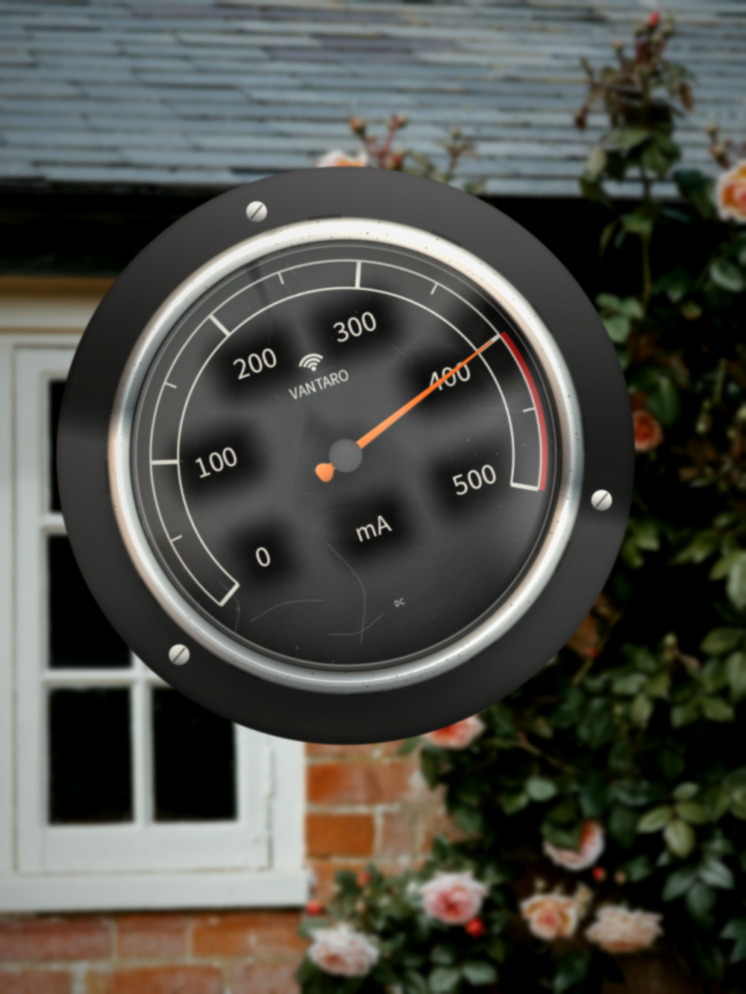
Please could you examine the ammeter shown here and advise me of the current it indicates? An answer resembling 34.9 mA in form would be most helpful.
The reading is 400 mA
